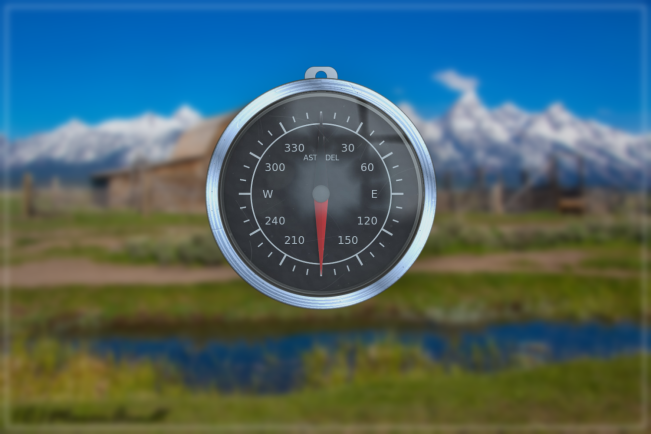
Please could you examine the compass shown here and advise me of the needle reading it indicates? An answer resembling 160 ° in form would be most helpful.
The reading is 180 °
